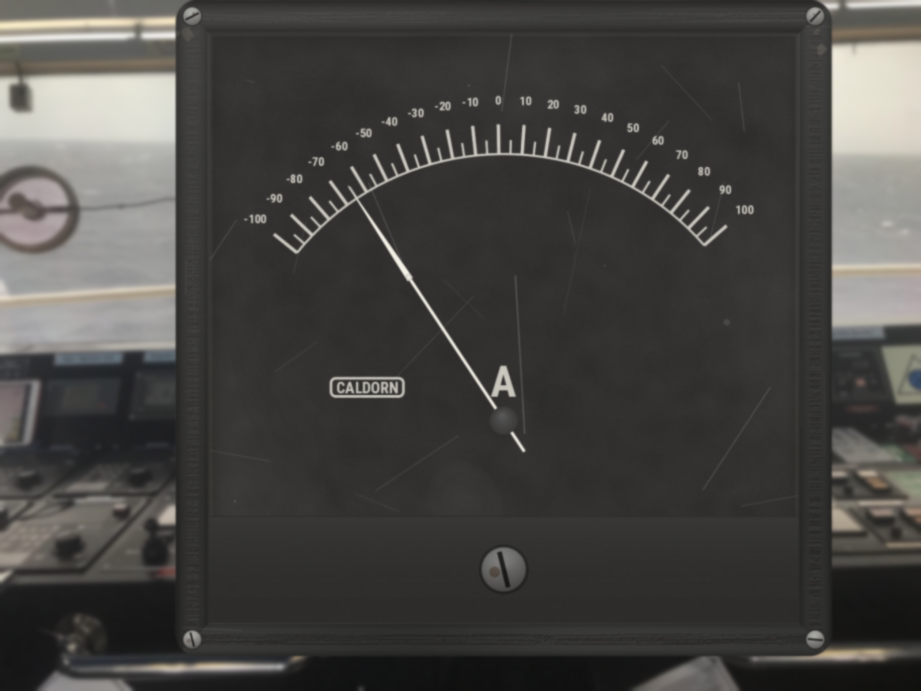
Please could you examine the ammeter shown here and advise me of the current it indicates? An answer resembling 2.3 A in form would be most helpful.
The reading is -65 A
